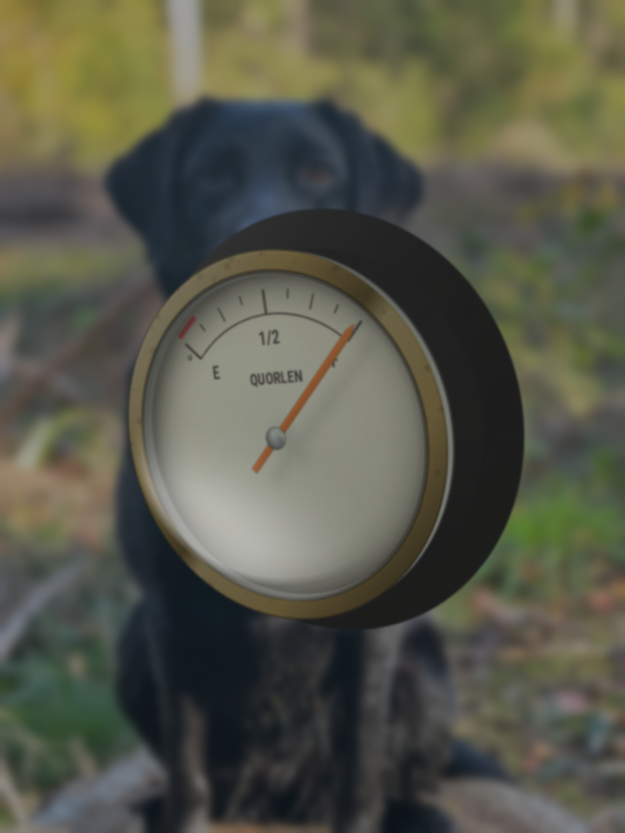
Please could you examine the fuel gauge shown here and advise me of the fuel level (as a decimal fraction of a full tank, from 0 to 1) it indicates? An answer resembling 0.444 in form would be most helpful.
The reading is 1
